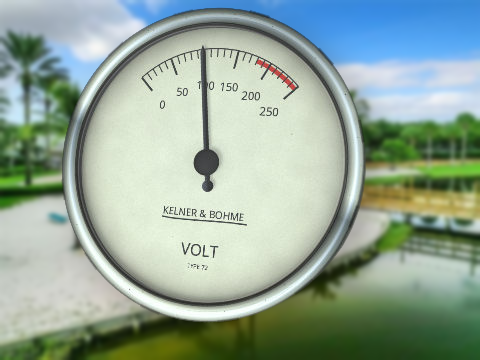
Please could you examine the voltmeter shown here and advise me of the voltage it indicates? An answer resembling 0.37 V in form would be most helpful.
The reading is 100 V
